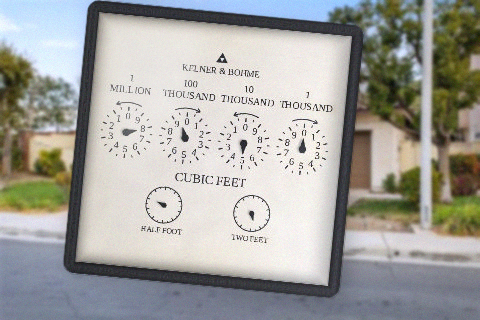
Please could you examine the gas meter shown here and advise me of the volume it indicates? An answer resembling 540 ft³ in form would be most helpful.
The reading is 795000 ft³
